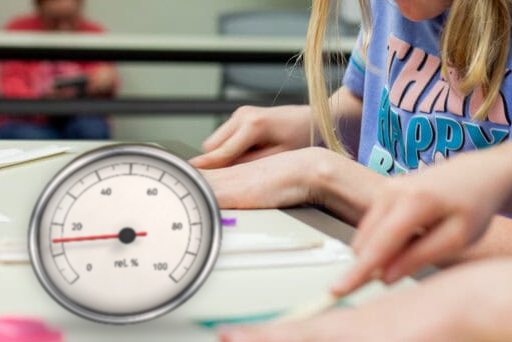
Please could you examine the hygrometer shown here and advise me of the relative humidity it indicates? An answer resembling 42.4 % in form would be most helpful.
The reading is 15 %
